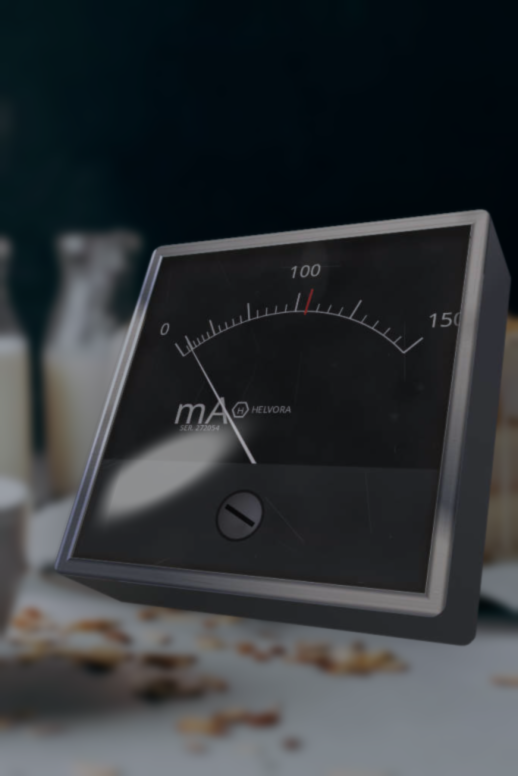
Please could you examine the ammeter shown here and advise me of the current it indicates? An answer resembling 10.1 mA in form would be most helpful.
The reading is 25 mA
